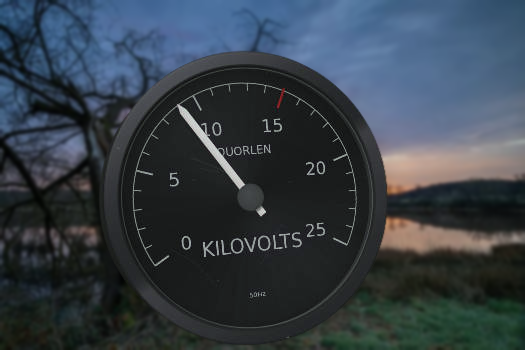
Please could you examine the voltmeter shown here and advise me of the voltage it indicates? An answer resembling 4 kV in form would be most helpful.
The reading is 9 kV
